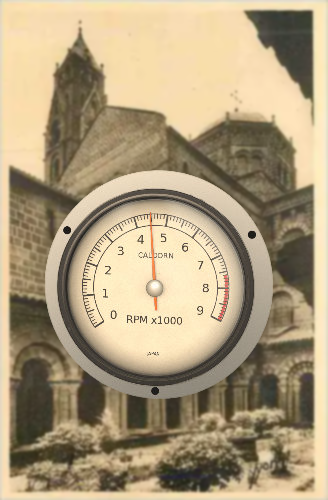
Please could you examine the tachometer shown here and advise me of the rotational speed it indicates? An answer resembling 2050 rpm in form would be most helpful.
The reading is 4500 rpm
